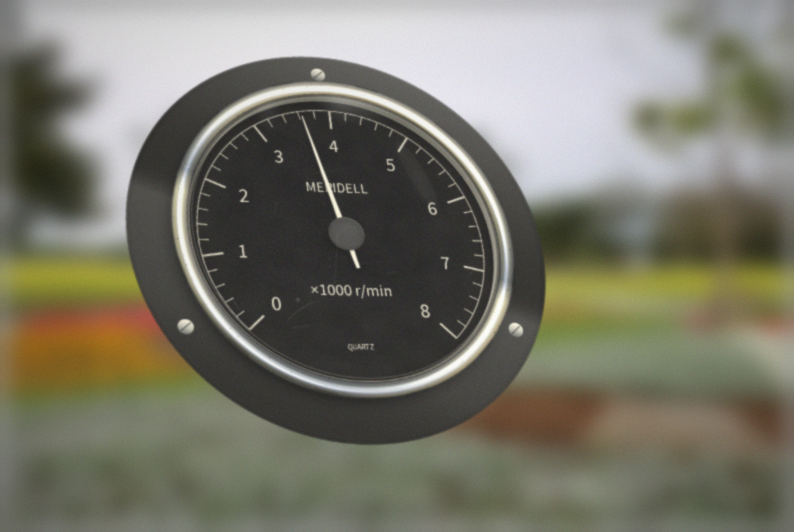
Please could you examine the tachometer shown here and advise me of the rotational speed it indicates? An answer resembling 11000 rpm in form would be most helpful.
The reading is 3600 rpm
